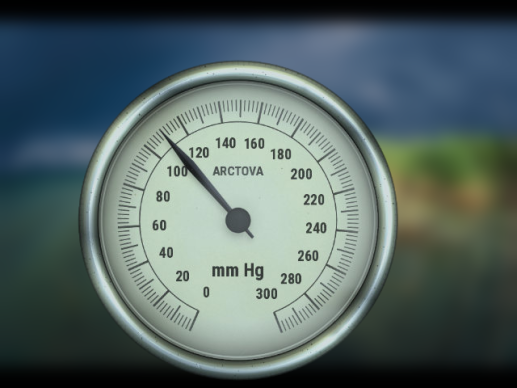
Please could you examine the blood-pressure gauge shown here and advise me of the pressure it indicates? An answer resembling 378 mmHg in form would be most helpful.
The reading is 110 mmHg
